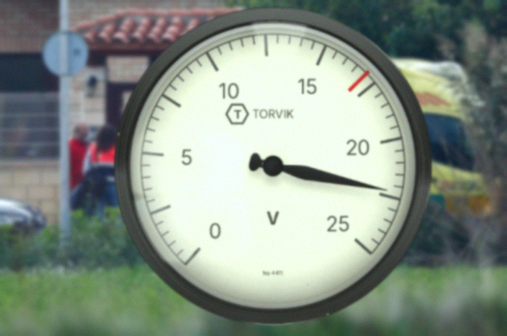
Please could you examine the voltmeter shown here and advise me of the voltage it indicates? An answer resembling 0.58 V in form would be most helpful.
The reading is 22.25 V
